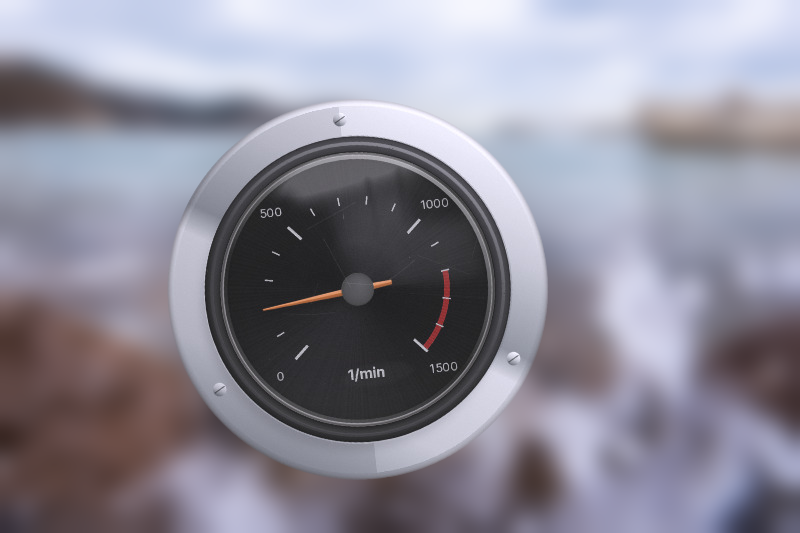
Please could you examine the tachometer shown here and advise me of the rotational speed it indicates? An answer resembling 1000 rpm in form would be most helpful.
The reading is 200 rpm
